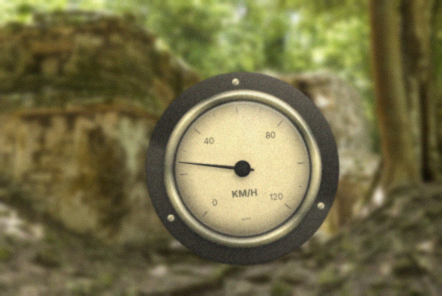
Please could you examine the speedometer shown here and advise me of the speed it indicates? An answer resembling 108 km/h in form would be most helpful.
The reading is 25 km/h
